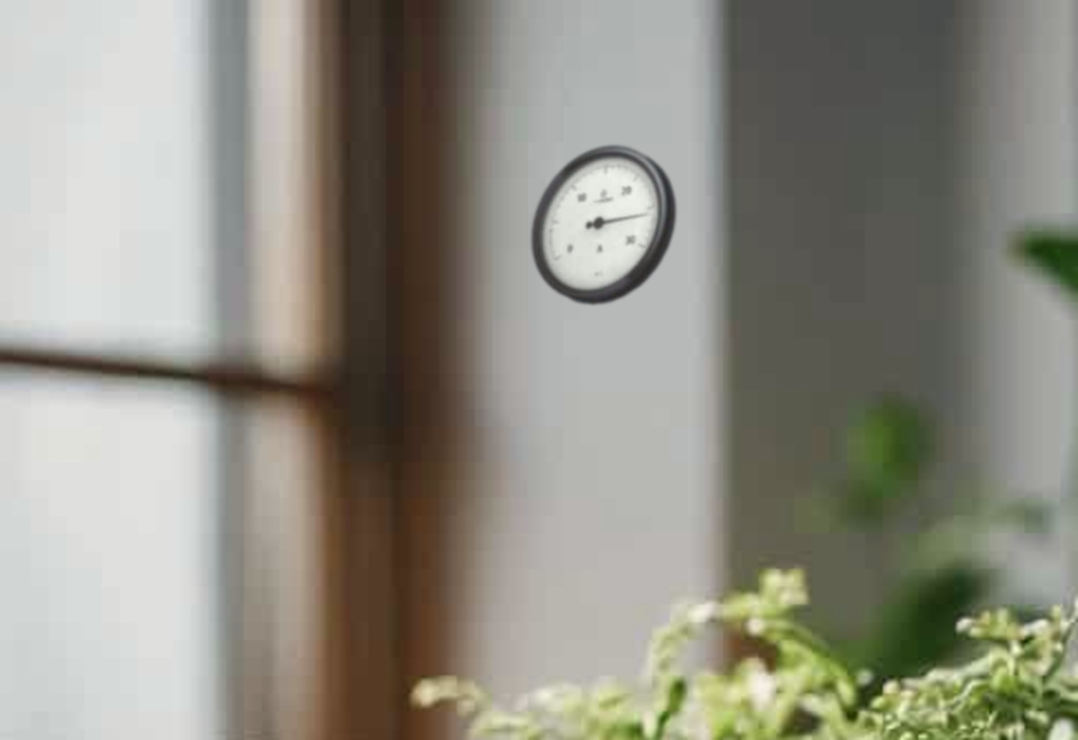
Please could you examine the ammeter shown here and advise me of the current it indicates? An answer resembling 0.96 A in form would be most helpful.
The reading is 26 A
